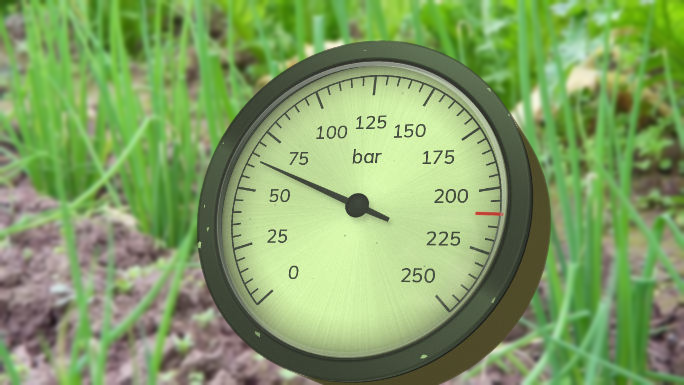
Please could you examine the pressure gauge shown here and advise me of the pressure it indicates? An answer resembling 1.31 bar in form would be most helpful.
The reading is 62.5 bar
